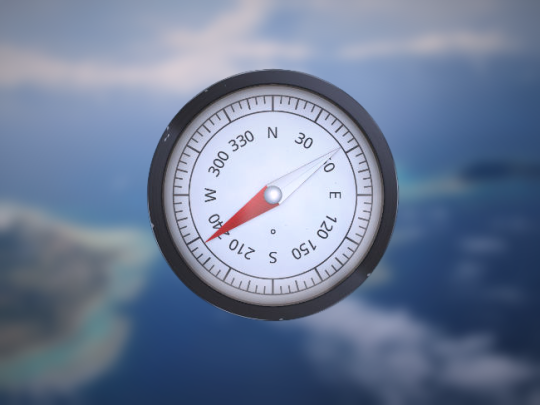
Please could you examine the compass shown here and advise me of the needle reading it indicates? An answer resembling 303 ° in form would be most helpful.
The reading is 235 °
